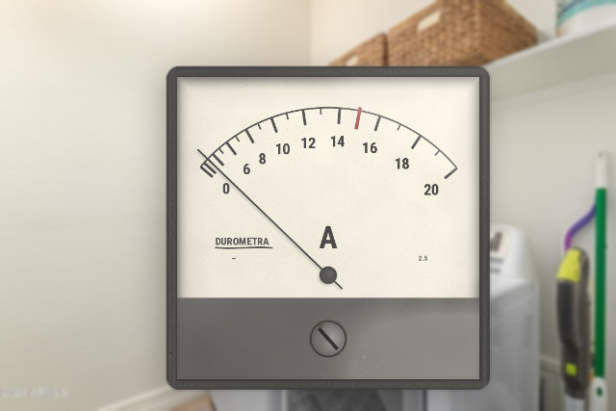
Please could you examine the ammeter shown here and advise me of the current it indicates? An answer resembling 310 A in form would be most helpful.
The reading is 3 A
